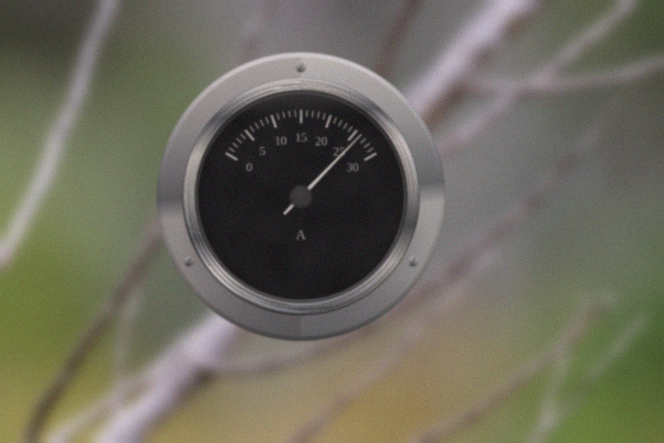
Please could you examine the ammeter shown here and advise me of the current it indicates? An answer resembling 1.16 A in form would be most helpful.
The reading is 26 A
